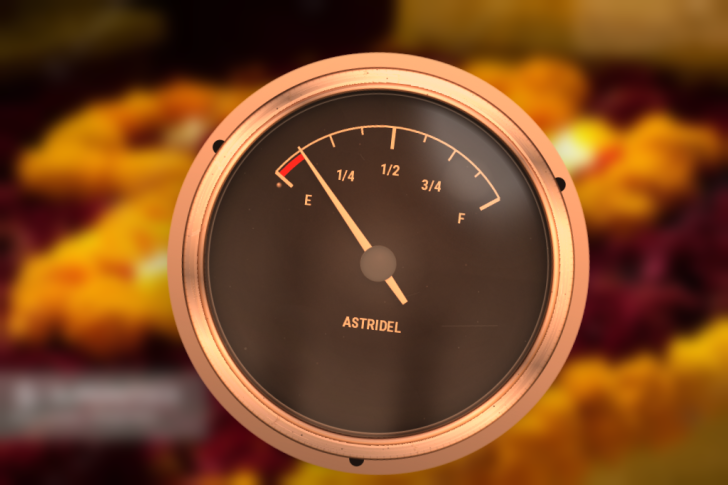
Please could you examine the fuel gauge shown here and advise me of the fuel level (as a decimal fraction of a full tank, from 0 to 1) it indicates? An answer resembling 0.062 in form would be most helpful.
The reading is 0.125
